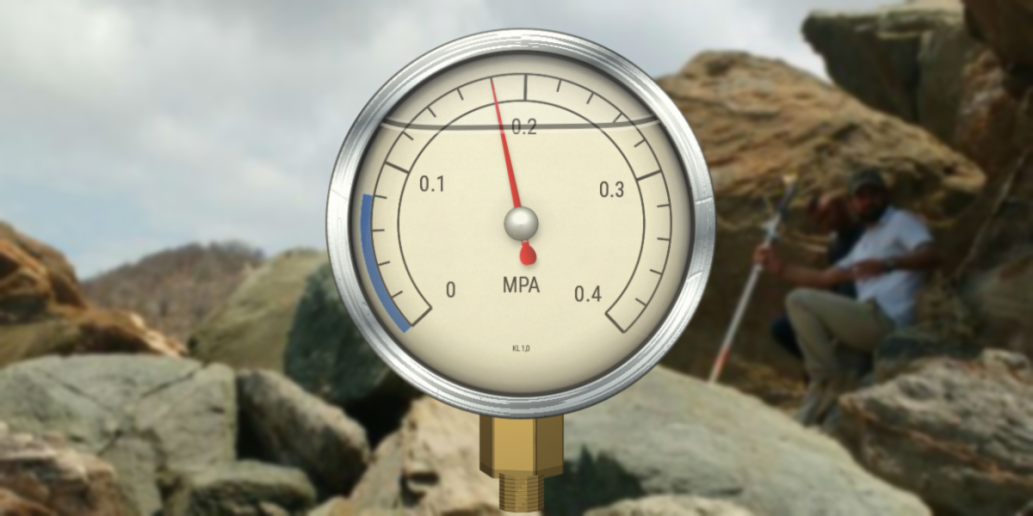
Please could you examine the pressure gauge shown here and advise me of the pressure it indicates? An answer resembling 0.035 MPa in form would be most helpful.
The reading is 0.18 MPa
